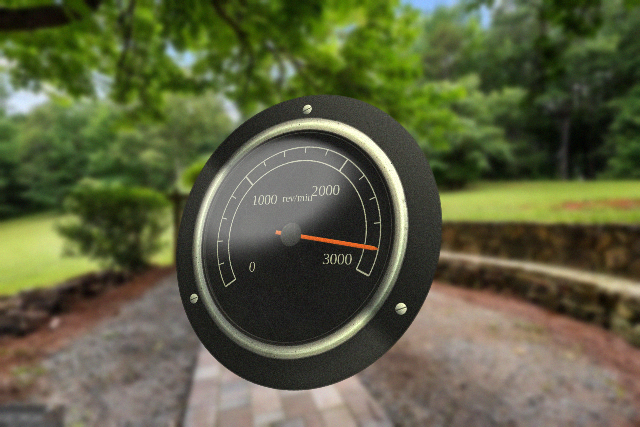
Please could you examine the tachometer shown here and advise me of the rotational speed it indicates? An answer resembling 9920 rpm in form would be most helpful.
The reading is 2800 rpm
